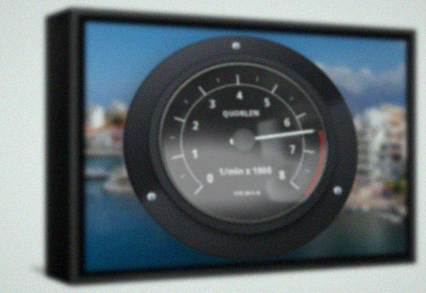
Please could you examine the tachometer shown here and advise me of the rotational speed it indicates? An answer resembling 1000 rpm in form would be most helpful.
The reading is 6500 rpm
